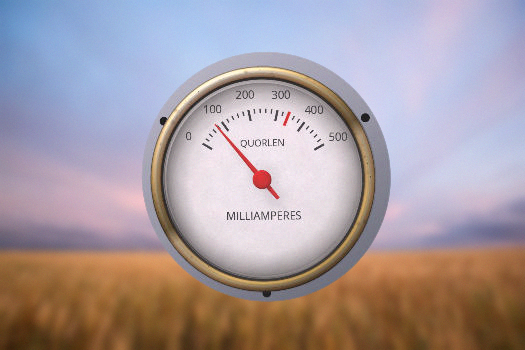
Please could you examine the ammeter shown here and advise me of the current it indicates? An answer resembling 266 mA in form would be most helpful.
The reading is 80 mA
